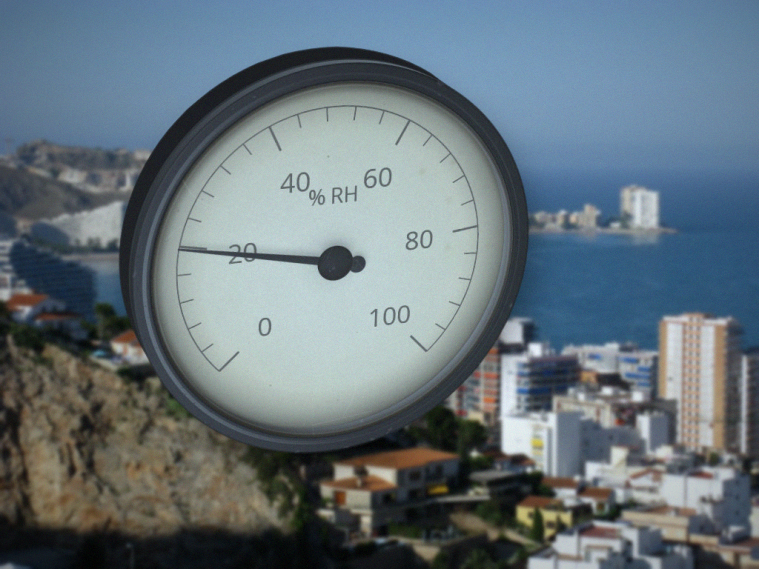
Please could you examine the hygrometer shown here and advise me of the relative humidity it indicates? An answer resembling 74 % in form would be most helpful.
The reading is 20 %
